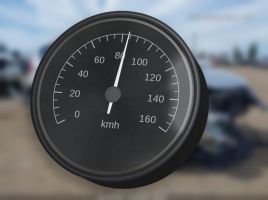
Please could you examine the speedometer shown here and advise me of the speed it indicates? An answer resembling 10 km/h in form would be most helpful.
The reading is 85 km/h
